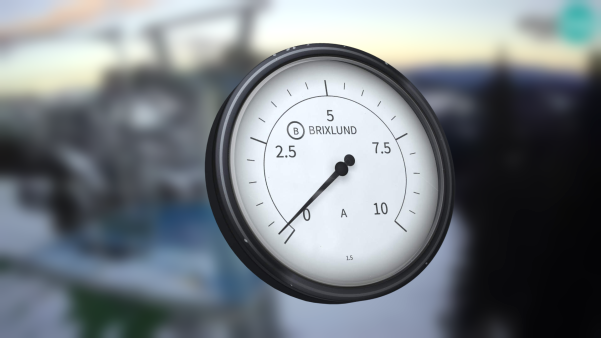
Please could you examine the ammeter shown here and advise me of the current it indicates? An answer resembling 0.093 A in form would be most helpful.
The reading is 0.25 A
